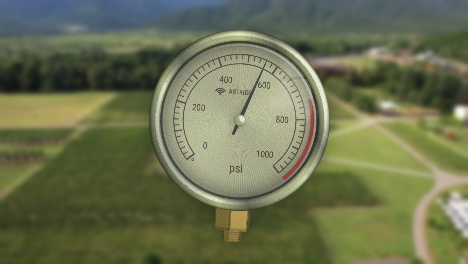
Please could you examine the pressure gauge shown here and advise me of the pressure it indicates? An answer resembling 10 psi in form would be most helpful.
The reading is 560 psi
